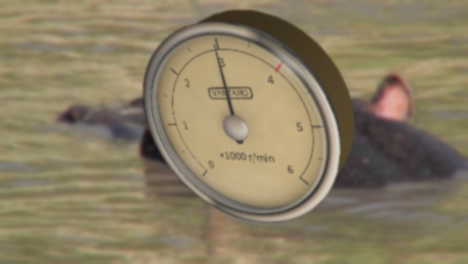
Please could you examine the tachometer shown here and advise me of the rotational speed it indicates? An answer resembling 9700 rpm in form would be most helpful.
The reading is 3000 rpm
